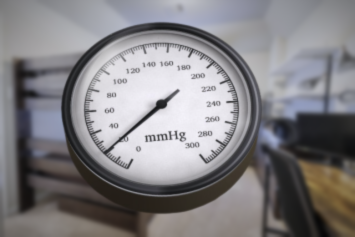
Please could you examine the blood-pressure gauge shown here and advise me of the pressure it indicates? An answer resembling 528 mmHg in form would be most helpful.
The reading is 20 mmHg
